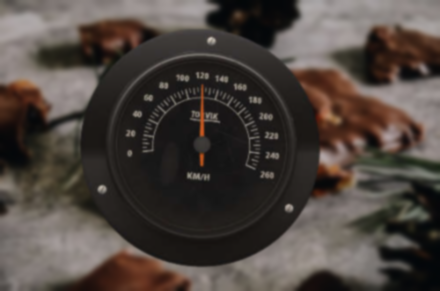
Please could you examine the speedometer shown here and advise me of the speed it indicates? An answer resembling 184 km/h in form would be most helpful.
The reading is 120 km/h
